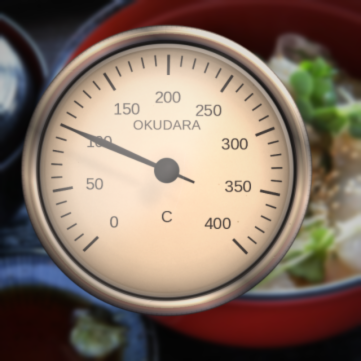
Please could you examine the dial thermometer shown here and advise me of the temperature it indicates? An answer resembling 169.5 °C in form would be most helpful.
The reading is 100 °C
